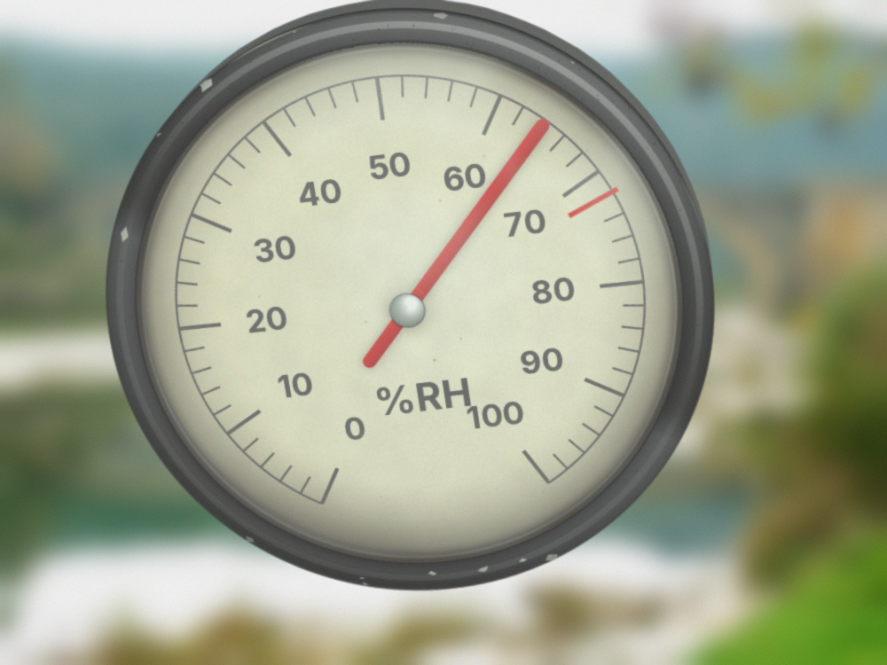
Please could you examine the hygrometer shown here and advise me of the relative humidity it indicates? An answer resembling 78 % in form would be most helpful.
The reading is 64 %
